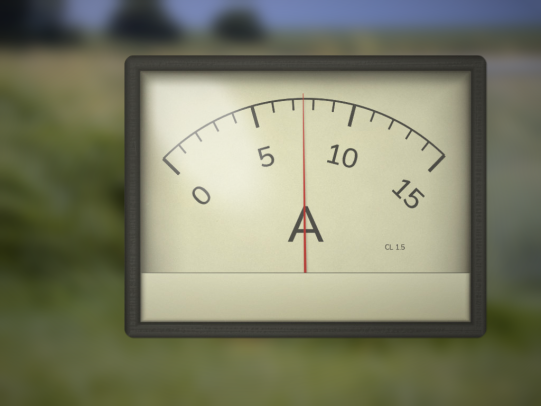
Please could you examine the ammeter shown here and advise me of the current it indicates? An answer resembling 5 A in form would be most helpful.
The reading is 7.5 A
